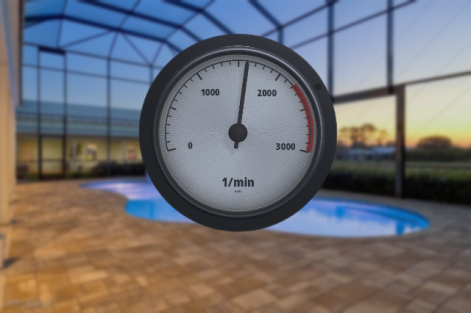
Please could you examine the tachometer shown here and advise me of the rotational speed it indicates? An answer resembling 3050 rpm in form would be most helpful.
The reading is 1600 rpm
